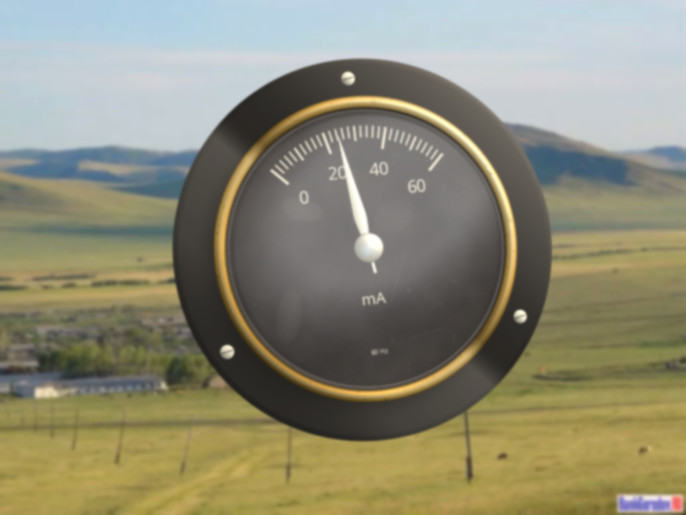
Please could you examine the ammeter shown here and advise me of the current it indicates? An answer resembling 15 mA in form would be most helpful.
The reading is 24 mA
